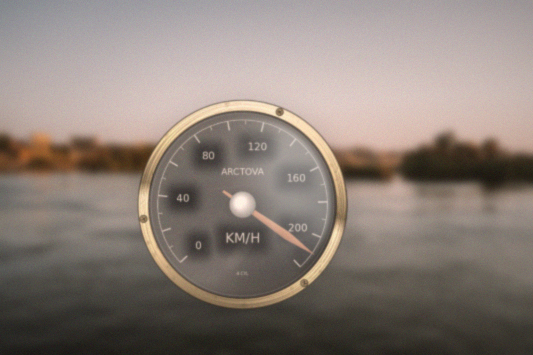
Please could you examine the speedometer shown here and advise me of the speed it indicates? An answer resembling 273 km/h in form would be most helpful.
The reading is 210 km/h
